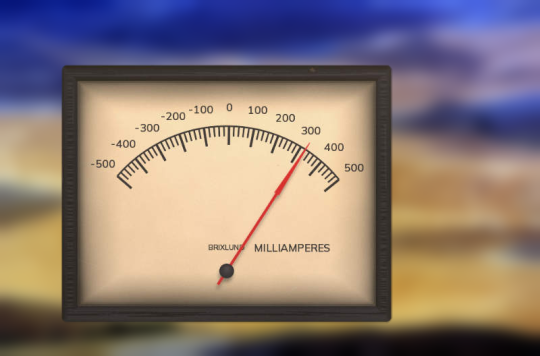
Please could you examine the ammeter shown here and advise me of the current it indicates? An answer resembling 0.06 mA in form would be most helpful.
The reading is 320 mA
